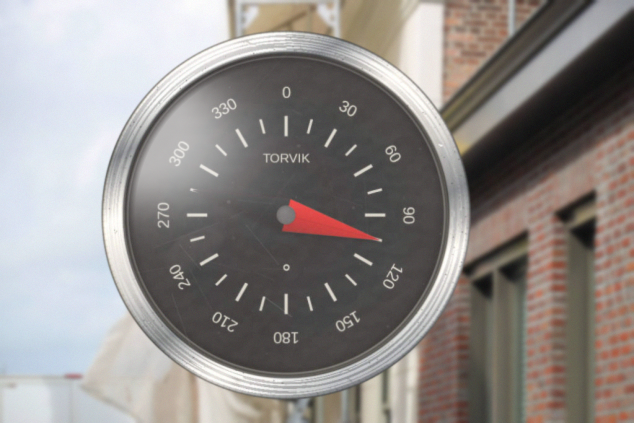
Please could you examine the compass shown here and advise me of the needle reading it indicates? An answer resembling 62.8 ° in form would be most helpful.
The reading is 105 °
